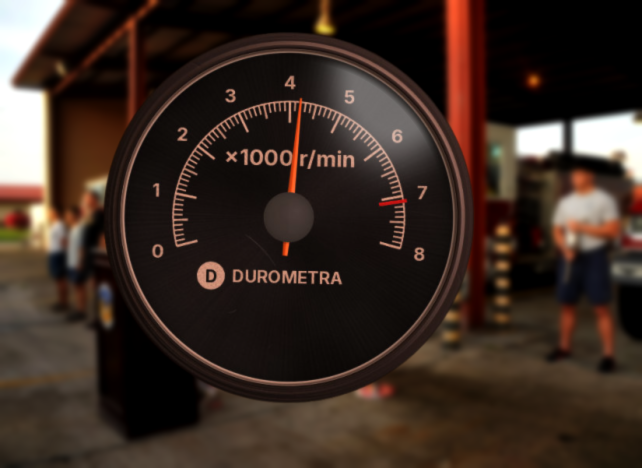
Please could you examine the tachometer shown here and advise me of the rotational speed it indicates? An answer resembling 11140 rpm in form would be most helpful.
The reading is 4200 rpm
